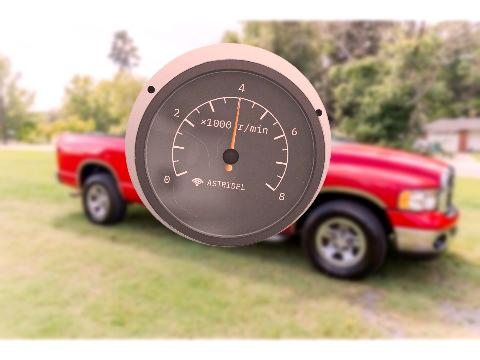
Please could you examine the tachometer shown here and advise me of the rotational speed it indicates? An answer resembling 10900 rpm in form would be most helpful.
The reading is 4000 rpm
